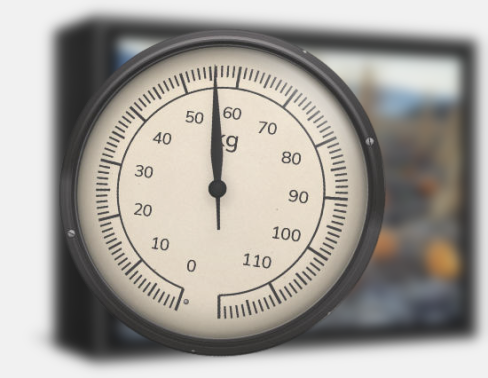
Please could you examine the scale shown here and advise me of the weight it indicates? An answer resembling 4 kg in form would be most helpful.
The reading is 56 kg
